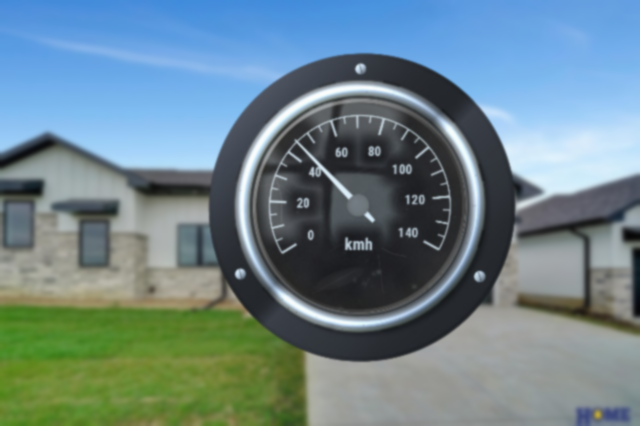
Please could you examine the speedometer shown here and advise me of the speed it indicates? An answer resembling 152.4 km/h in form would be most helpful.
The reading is 45 km/h
